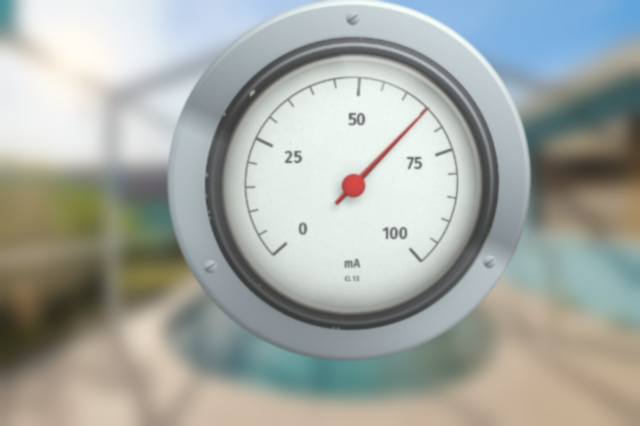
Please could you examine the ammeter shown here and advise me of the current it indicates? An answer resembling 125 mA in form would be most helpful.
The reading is 65 mA
